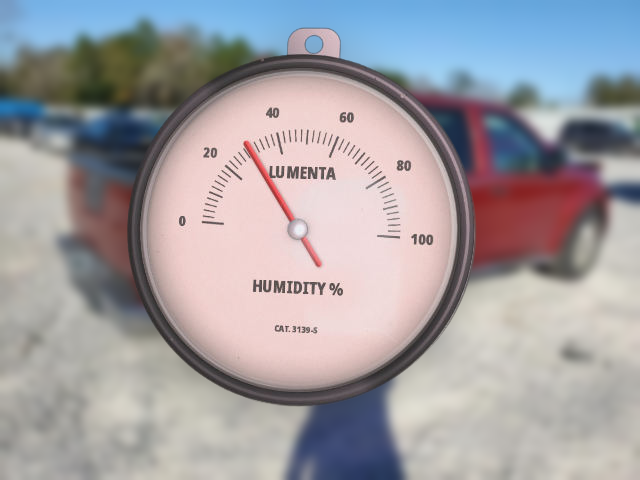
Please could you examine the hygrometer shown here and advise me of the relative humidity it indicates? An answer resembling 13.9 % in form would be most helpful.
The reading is 30 %
